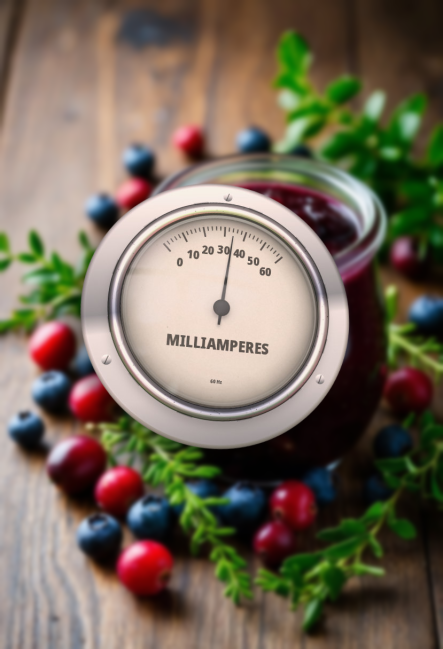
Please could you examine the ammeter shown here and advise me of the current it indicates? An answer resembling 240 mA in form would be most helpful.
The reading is 34 mA
